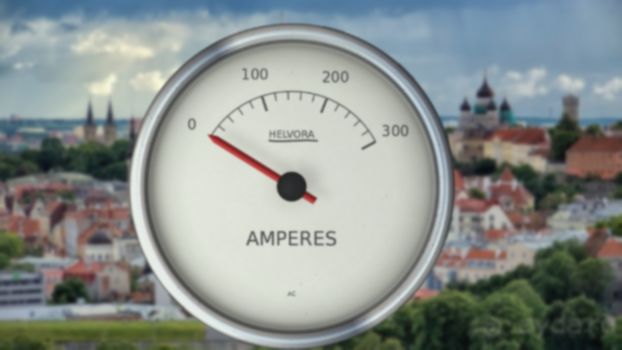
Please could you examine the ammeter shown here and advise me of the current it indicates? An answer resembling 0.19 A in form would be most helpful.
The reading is 0 A
